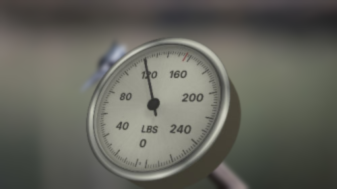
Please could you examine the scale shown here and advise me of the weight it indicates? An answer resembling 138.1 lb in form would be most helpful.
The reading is 120 lb
